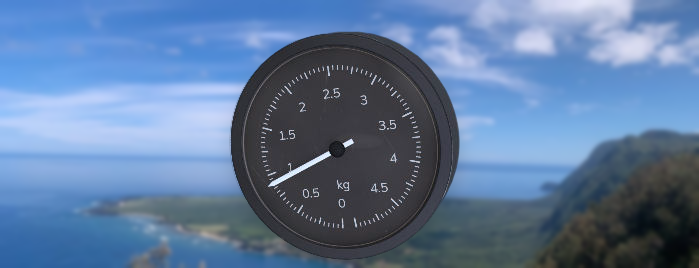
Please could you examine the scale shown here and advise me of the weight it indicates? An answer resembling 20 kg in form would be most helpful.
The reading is 0.9 kg
